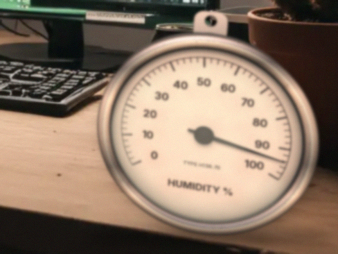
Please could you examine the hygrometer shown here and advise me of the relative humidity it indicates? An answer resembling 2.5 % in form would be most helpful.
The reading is 94 %
